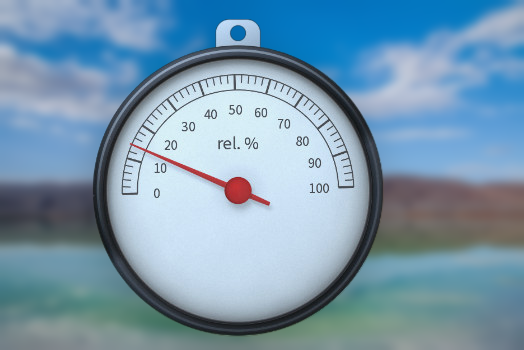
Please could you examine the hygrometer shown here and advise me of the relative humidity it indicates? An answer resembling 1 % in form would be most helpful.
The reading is 14 %
